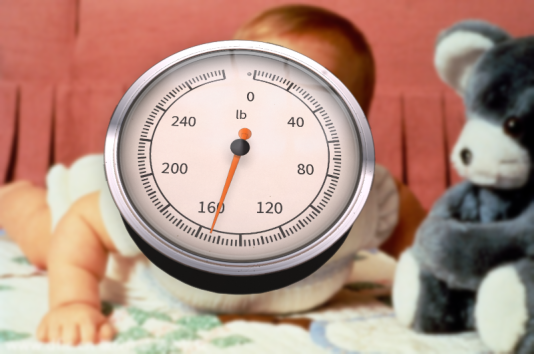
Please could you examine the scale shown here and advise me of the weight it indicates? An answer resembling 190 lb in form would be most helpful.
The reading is 154 lb
